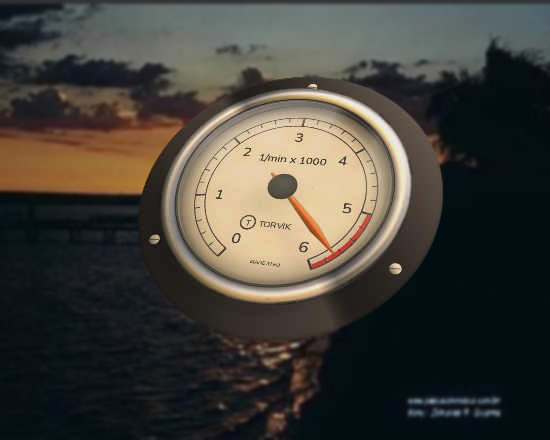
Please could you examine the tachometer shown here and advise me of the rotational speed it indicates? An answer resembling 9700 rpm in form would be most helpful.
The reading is 5700 rpm
